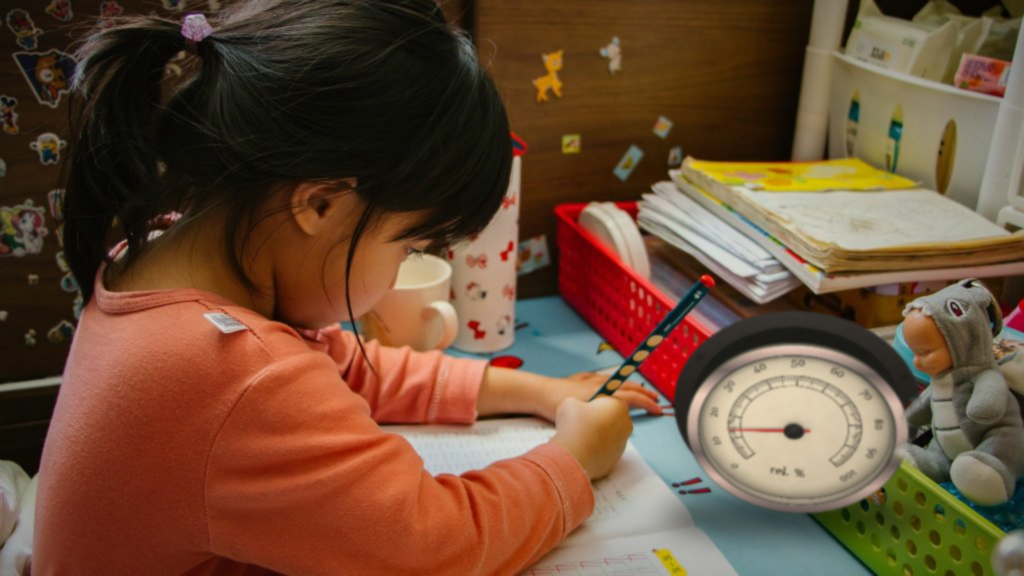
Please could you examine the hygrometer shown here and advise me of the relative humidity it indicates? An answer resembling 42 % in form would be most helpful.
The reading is 15 %
